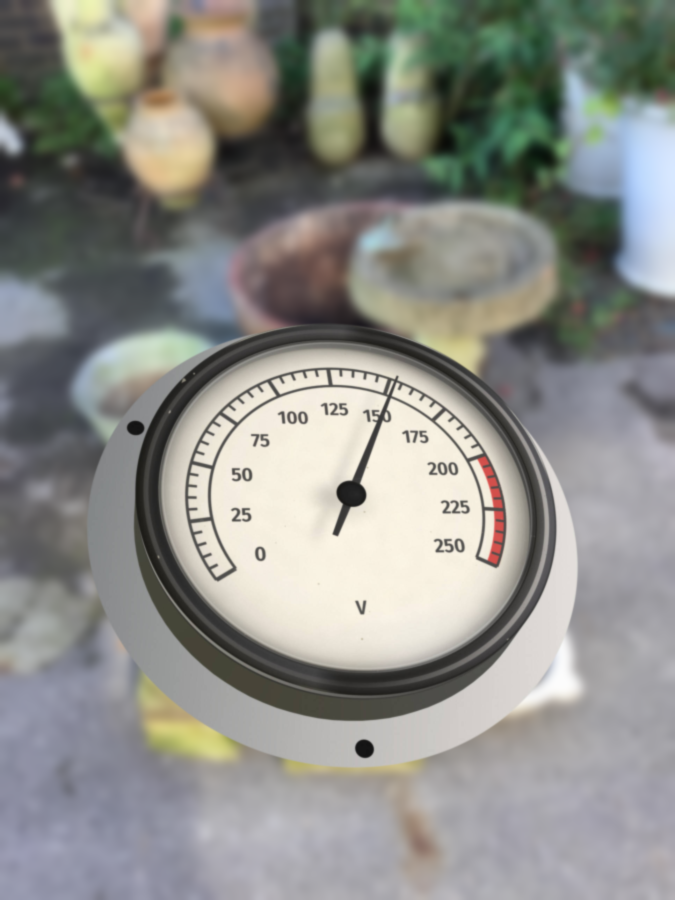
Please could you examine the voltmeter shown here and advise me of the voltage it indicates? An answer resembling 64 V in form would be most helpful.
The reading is 152.5 V
